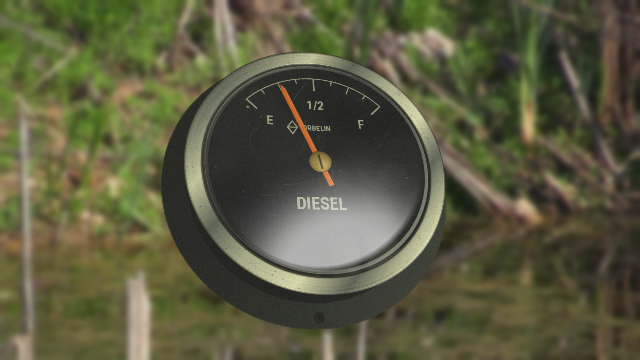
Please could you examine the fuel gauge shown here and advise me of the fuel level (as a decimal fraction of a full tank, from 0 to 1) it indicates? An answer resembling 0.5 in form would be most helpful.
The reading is 0.25
